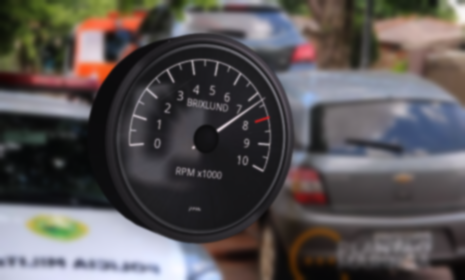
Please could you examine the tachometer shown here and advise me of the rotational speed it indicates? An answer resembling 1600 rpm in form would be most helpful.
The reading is 7250 rpm
